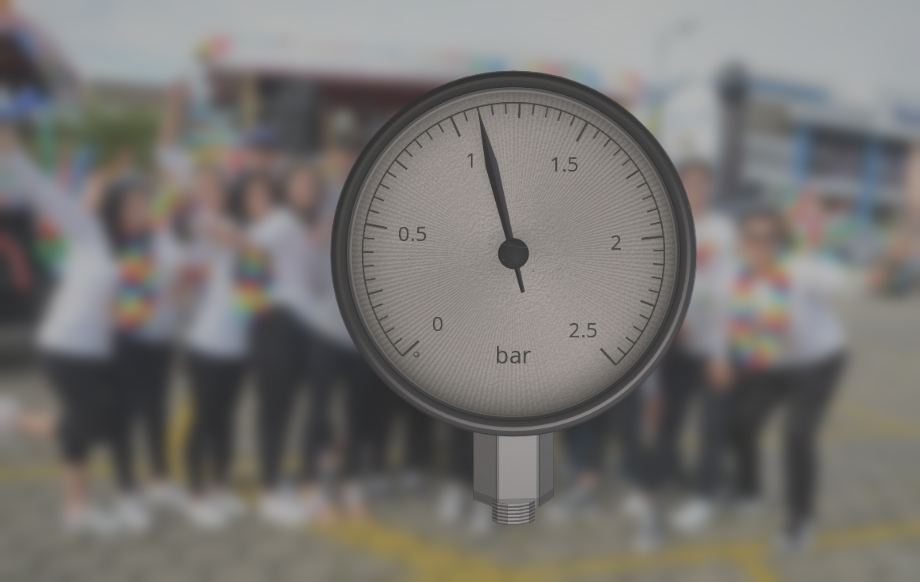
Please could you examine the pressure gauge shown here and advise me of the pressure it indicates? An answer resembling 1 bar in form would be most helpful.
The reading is 1.1 bar
